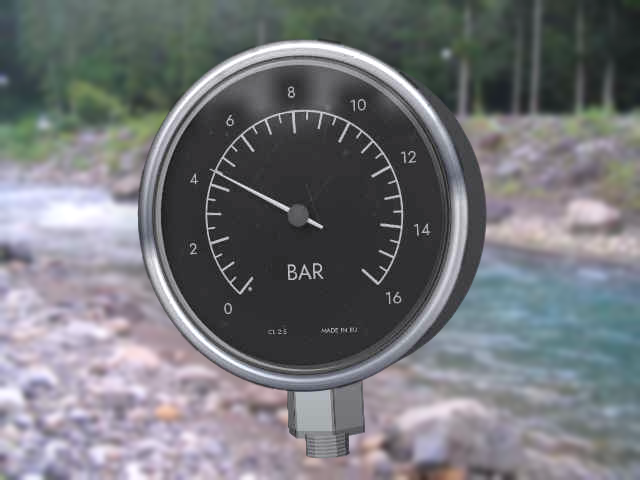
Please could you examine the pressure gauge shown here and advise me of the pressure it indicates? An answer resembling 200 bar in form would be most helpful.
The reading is 4.5 bar
